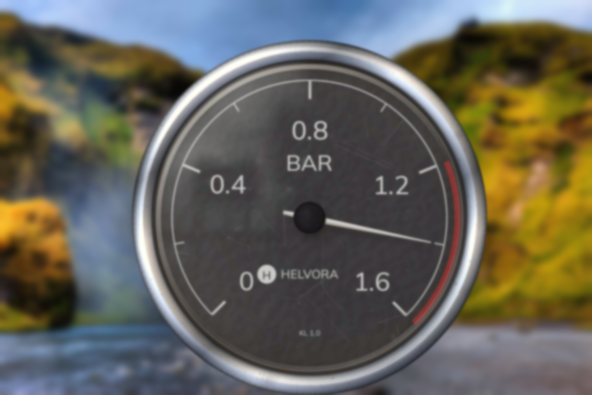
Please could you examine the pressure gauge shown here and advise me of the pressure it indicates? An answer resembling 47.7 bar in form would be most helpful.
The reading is 1.4 bar
